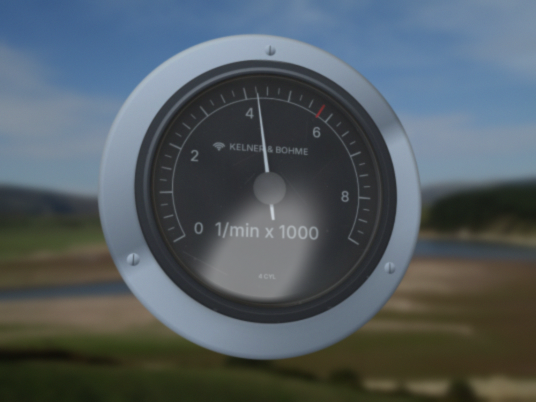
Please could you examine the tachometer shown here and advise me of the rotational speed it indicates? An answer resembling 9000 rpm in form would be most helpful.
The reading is 4250 rpm
